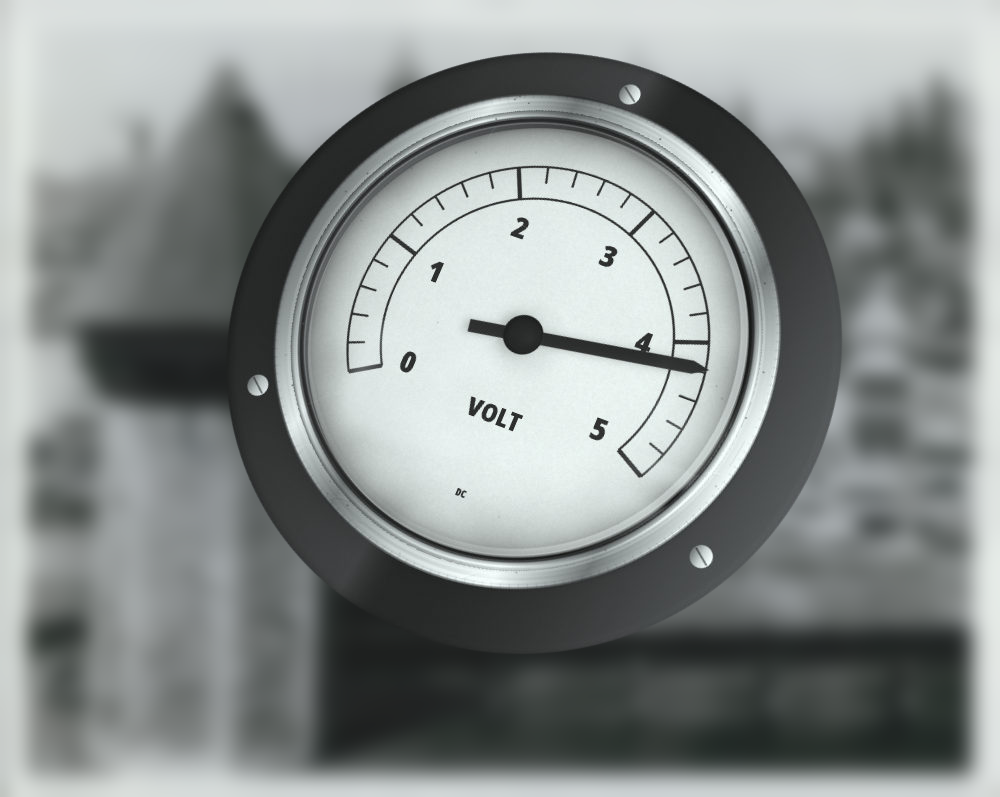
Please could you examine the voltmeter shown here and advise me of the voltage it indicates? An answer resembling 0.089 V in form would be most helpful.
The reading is 4.2 V
